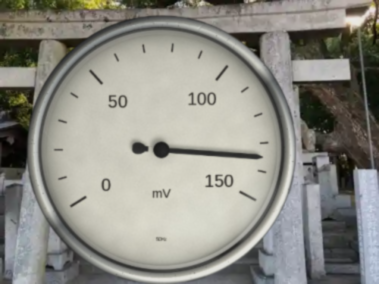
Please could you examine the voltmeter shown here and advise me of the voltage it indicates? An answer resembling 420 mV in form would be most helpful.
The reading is 135 mV
